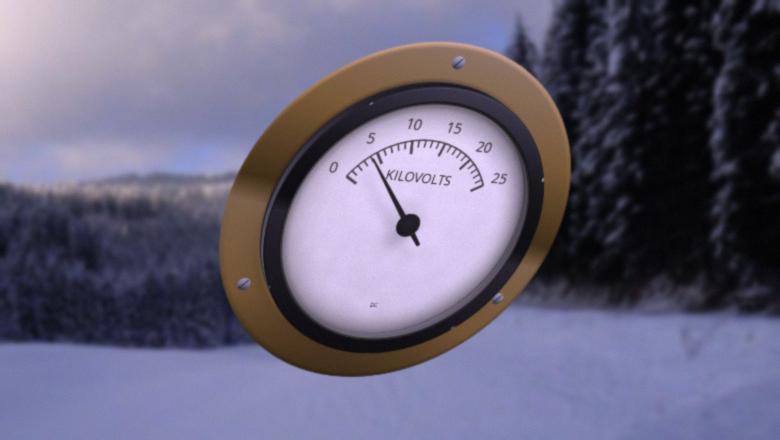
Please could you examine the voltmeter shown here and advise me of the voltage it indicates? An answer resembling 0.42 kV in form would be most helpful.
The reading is 4 kV
